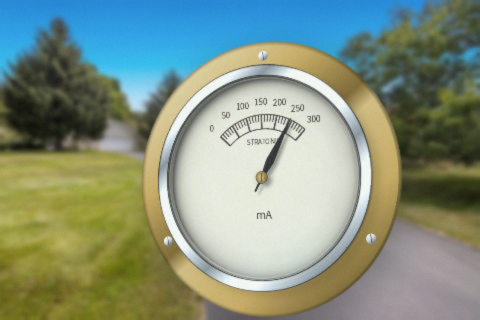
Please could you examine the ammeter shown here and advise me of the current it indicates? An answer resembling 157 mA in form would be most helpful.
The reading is 250 mA
